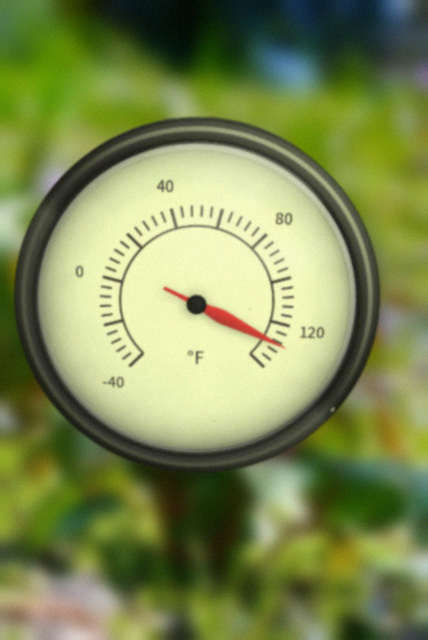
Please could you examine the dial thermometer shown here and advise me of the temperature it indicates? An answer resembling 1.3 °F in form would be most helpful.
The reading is 128 °F
